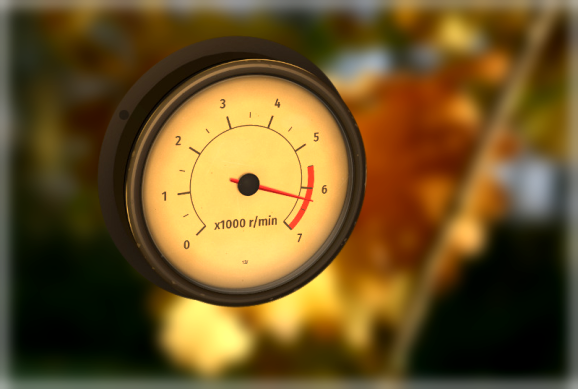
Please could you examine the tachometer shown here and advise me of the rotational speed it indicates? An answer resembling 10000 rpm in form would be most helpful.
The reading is 6250 rpm
